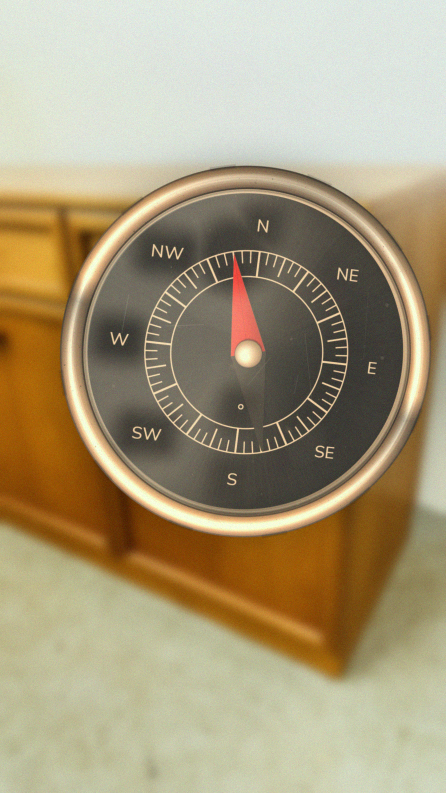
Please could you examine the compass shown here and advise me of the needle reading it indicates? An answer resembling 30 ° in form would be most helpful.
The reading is 345 °
